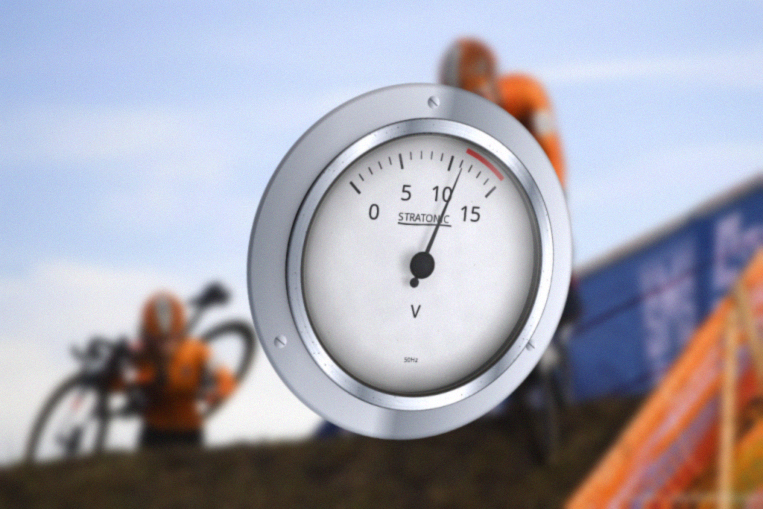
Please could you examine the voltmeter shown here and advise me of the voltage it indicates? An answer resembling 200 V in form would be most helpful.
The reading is 11 V
